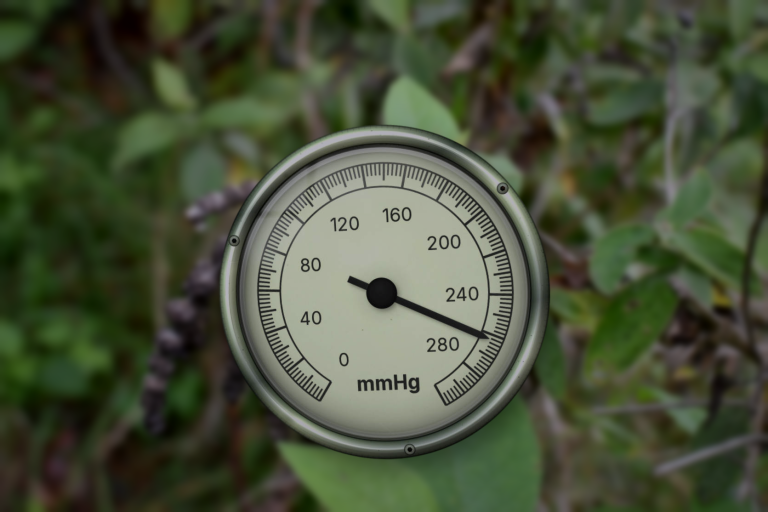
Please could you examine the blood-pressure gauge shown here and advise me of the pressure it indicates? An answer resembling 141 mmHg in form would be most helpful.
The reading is 262 mmHg
